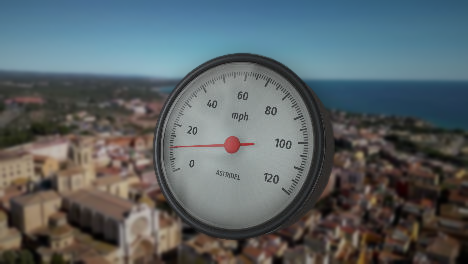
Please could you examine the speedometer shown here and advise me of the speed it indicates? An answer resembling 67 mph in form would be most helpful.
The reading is 10 mph
